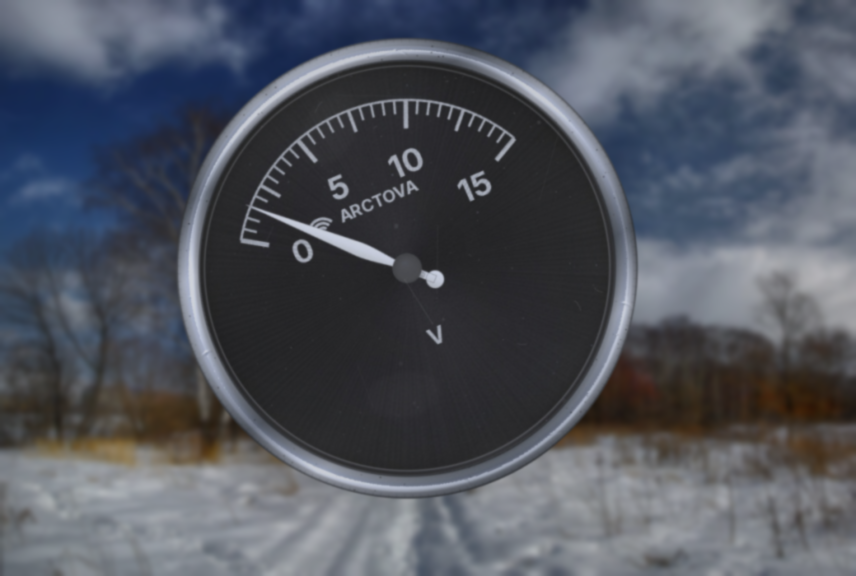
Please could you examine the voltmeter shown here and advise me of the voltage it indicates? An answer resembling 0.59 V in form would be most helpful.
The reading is 1.5 V
